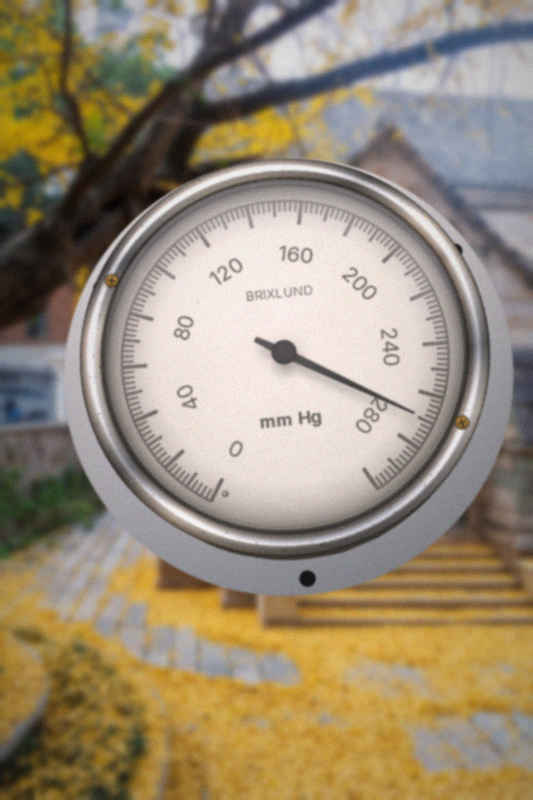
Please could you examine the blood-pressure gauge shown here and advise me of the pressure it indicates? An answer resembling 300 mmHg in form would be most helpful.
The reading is 270 mmHg
